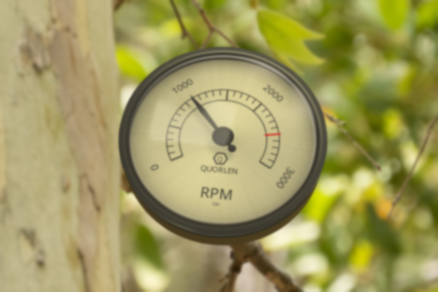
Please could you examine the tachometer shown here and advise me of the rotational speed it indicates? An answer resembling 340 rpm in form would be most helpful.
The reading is 1000 rpm
